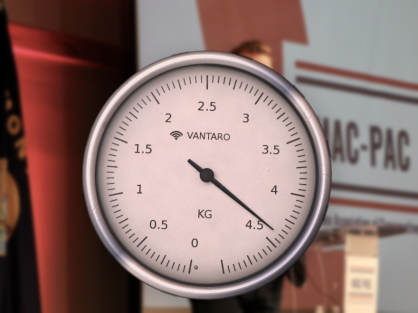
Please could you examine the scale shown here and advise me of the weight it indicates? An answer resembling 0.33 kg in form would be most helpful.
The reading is 4.4 kg
